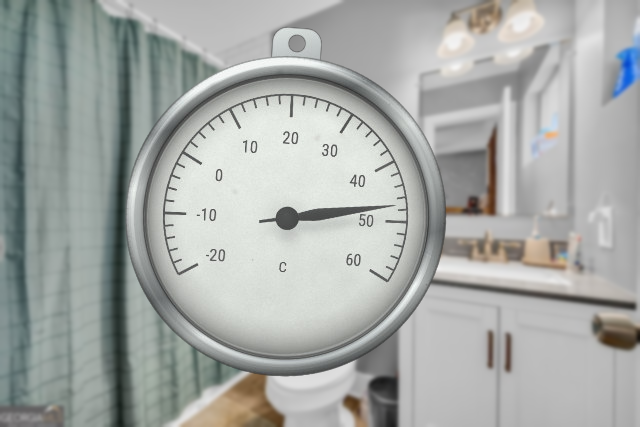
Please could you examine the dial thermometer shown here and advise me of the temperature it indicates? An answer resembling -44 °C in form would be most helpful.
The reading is 47 °C
